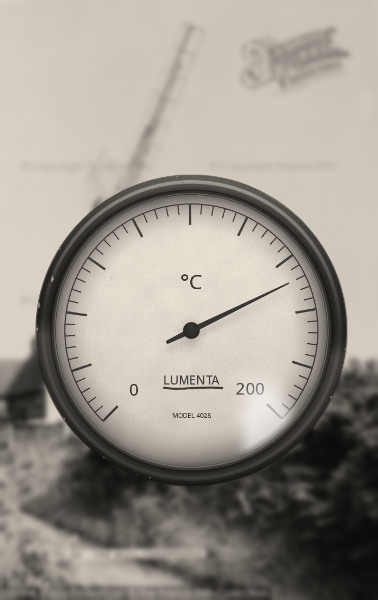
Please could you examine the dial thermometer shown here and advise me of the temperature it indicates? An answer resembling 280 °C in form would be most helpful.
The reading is 148 °C
